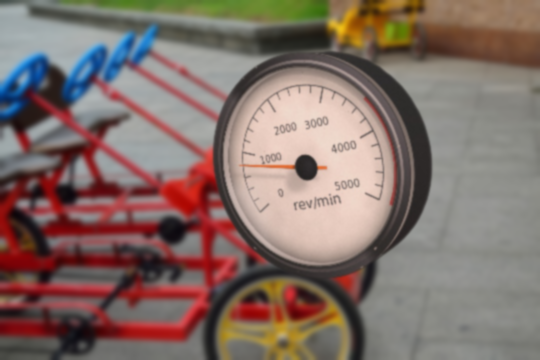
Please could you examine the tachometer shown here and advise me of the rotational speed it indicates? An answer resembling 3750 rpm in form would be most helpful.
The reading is 800 rpm
